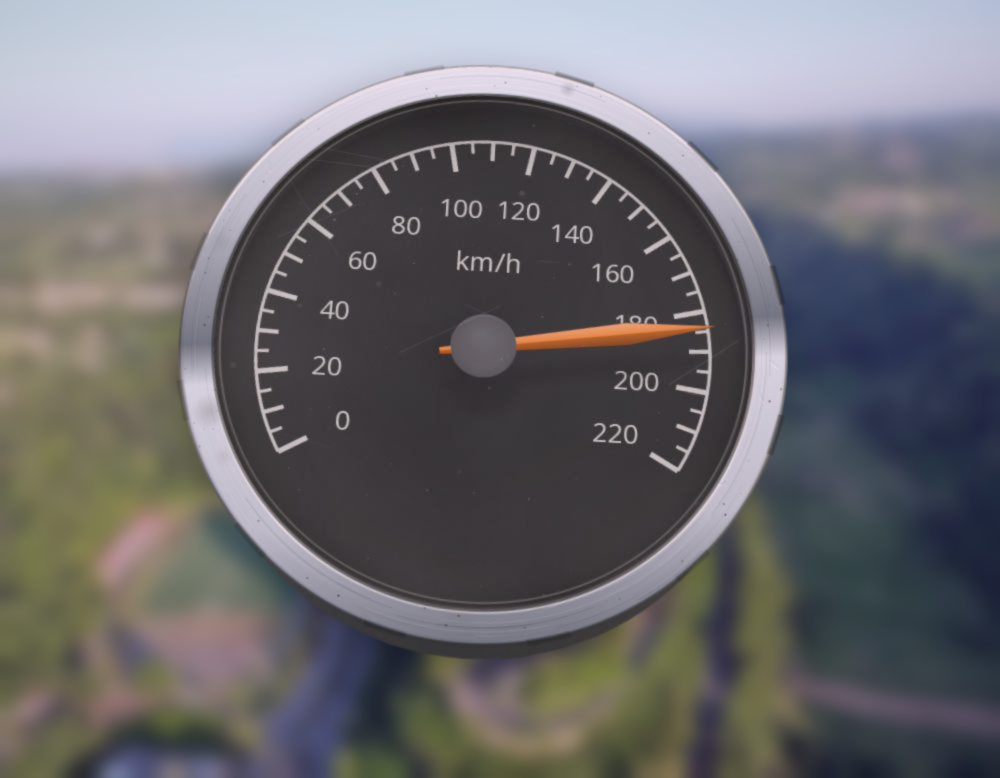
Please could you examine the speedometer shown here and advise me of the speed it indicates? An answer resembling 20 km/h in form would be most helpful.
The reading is 185 km/h
